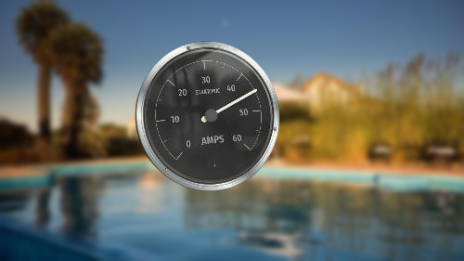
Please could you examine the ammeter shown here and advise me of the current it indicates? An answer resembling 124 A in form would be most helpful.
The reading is 45 A
